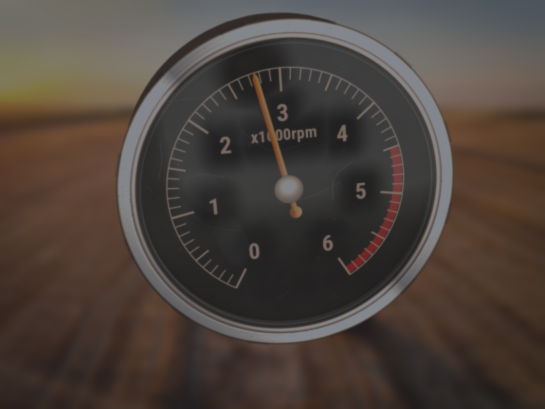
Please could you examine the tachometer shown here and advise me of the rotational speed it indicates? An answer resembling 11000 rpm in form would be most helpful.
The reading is 2750 rpm
